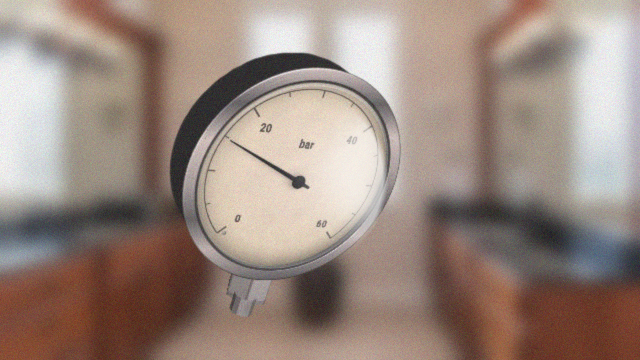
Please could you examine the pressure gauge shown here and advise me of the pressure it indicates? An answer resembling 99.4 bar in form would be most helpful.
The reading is 15 bar
